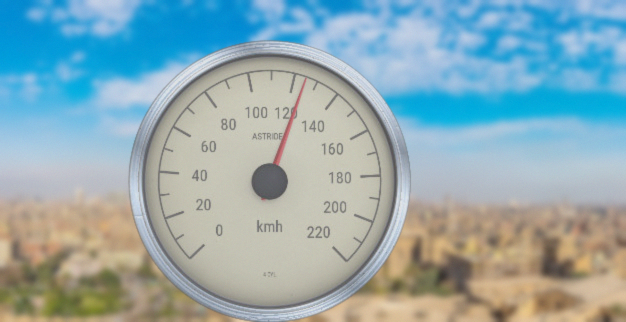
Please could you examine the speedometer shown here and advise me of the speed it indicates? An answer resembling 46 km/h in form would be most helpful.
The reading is 125 km/h
